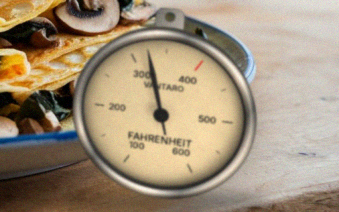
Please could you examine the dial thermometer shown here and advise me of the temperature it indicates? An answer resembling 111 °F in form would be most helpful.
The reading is 325 °F
